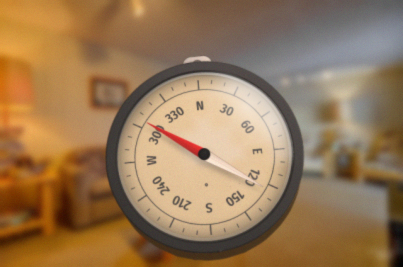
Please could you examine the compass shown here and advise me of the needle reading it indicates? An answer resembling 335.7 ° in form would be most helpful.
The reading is 305 °
